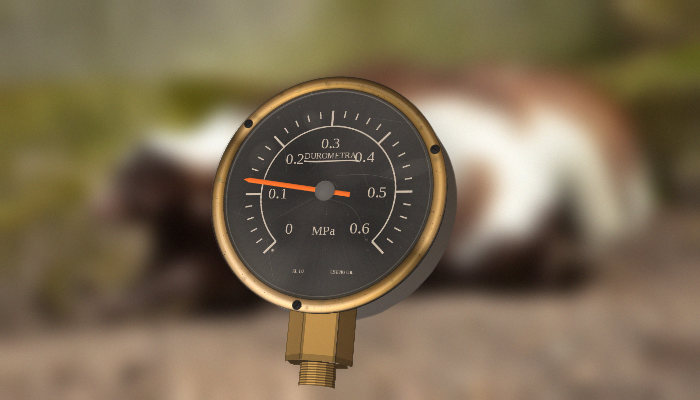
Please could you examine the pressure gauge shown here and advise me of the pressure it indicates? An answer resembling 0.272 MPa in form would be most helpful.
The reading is 0.12 MPa
